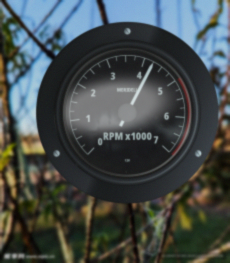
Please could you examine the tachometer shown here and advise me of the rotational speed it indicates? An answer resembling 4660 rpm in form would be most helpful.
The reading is 4250 rpm
